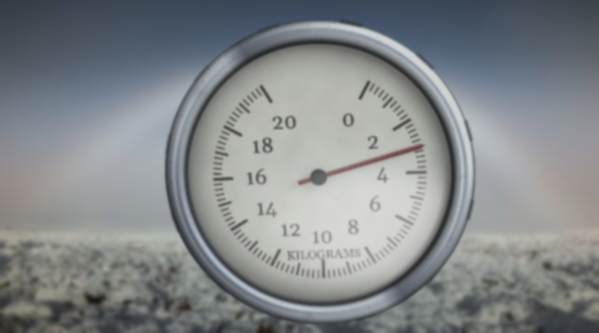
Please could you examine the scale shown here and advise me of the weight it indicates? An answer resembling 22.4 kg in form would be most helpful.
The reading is 3 kg
